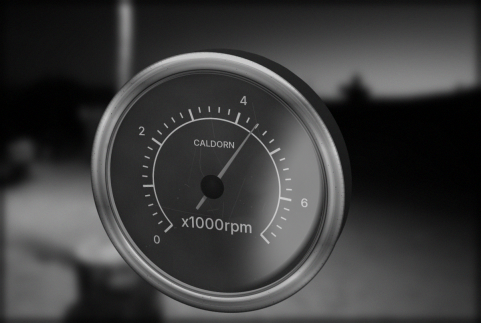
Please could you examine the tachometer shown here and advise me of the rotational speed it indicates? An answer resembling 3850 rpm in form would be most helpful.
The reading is 4400 rpm
